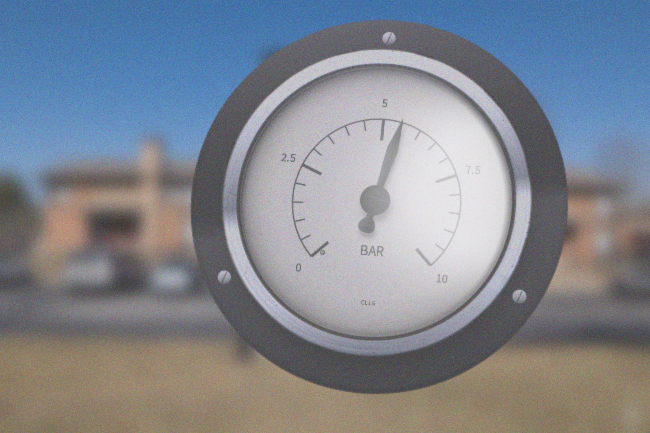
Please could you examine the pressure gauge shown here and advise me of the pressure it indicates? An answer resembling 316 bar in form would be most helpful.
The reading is 5.5 bar
